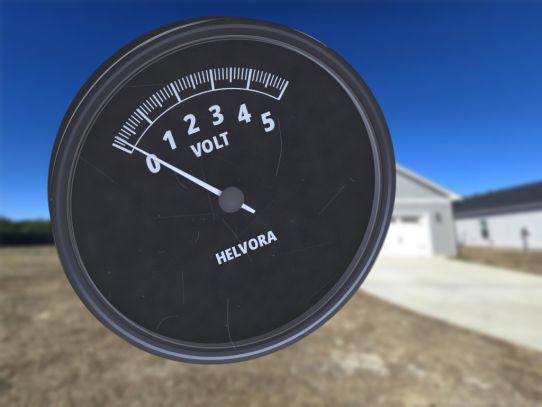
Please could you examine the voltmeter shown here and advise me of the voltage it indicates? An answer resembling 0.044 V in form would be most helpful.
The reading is 0.2 V
